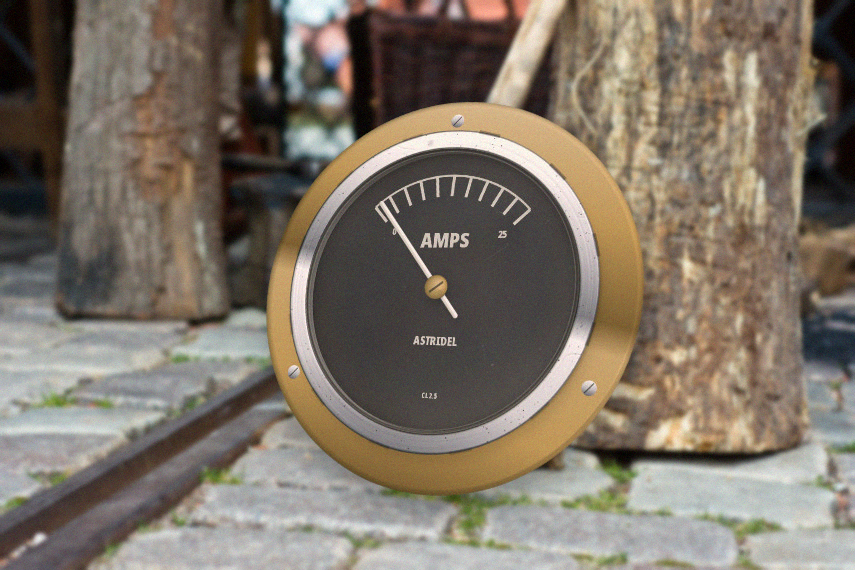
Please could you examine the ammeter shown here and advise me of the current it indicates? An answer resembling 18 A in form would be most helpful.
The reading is 1.25 A
